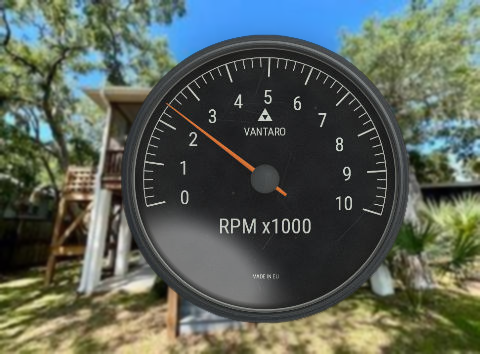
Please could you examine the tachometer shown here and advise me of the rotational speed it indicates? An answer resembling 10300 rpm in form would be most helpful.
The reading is 2400 rpm
